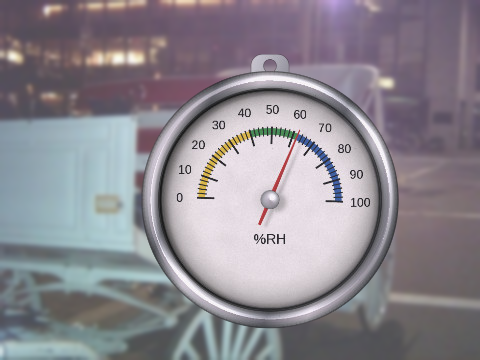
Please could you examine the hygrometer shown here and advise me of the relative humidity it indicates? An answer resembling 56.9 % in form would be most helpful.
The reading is 62 %
